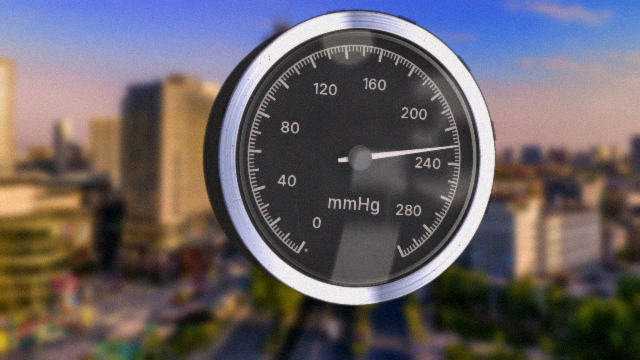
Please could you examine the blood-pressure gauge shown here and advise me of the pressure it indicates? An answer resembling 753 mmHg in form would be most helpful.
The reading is 230 mmHg
